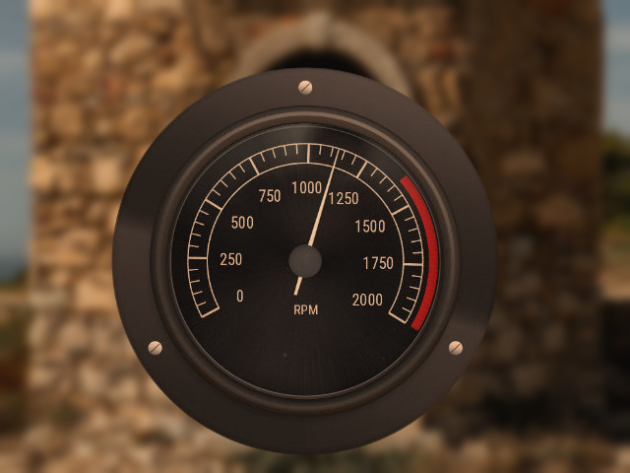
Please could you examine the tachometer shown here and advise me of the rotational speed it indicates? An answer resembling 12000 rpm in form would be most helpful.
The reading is 1125 rpm
